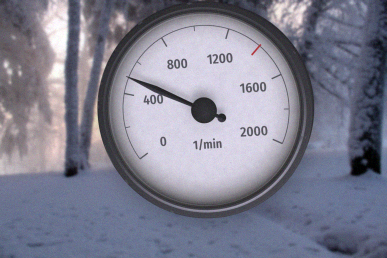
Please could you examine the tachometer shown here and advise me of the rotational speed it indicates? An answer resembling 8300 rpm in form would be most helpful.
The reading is 500 rpm
